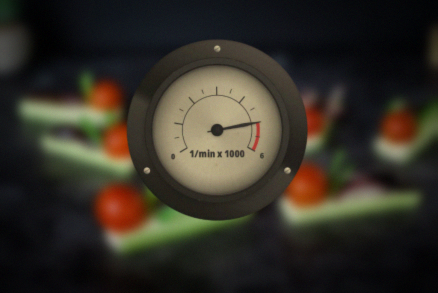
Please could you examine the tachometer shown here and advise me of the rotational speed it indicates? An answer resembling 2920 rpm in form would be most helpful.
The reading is 5000 rpm
